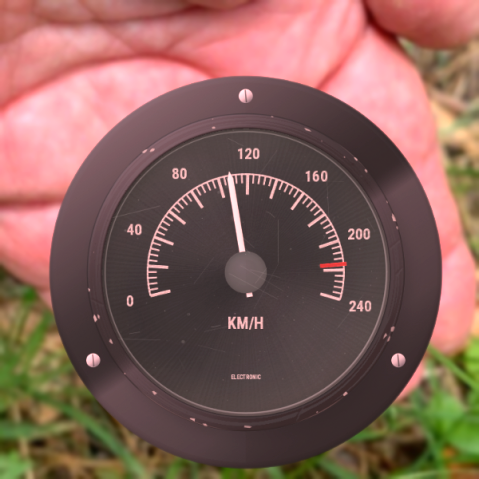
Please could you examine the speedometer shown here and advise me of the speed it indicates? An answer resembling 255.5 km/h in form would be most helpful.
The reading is 108 km/h
